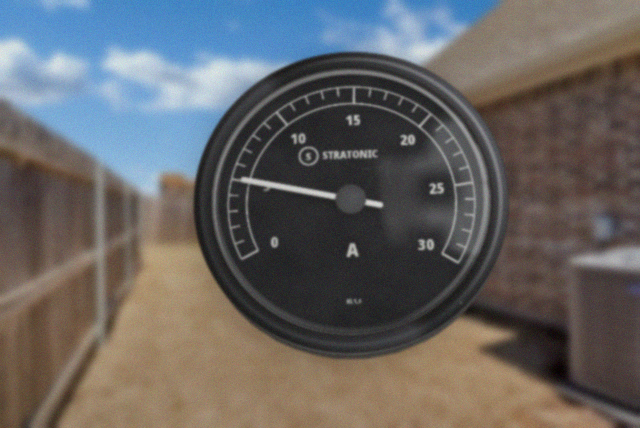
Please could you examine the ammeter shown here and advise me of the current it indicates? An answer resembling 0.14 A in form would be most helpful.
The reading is 5 A
